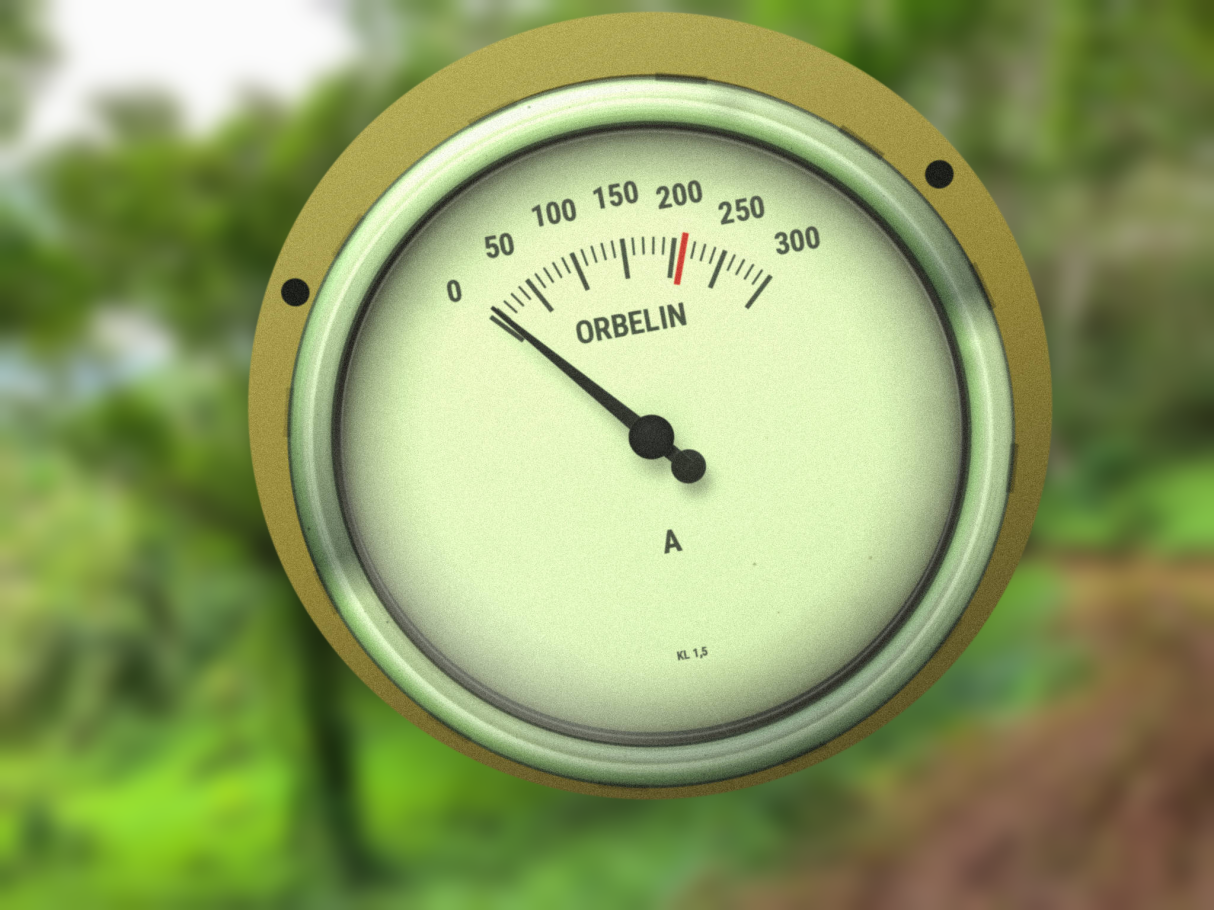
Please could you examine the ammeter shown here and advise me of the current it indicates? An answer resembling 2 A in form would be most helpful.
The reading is 10 A
